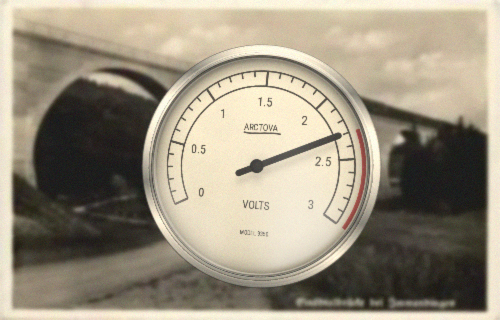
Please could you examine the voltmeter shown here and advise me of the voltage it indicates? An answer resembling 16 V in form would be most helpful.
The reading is 2.3 V
